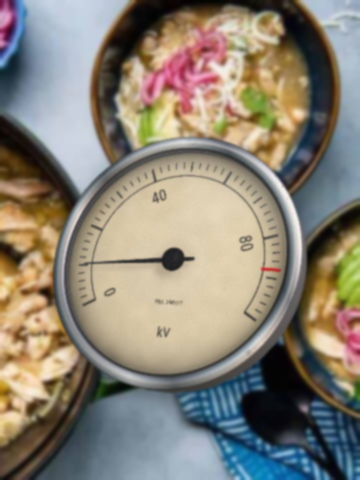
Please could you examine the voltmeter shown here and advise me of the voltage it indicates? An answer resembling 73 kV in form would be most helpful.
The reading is 10 kV
